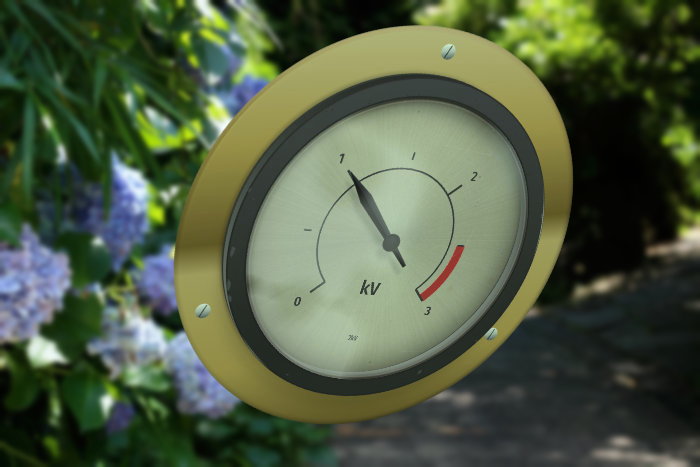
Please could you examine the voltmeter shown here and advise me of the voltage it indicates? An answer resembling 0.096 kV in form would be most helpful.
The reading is 1 kV
